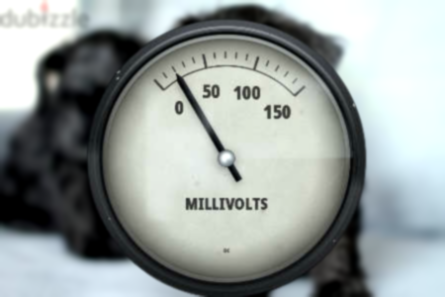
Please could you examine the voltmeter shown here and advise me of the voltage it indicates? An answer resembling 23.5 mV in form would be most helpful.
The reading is 20 mV
